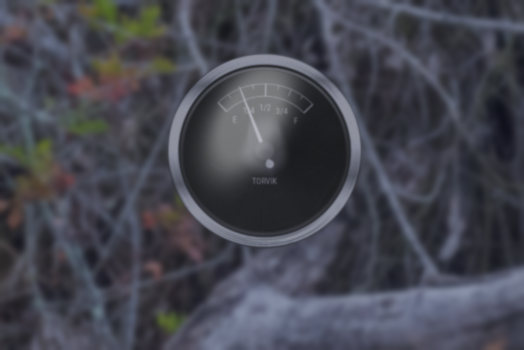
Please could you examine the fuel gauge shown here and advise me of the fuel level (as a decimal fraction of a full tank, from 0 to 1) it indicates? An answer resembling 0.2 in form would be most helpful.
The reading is 0.25
